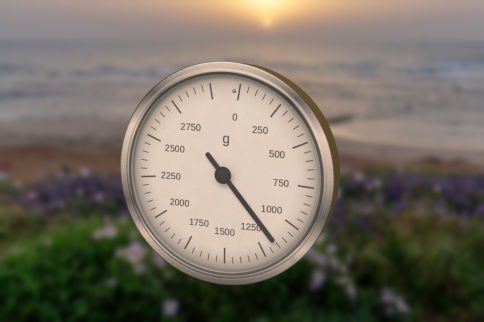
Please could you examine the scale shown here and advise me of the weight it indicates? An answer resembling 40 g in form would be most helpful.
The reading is 1150 g
